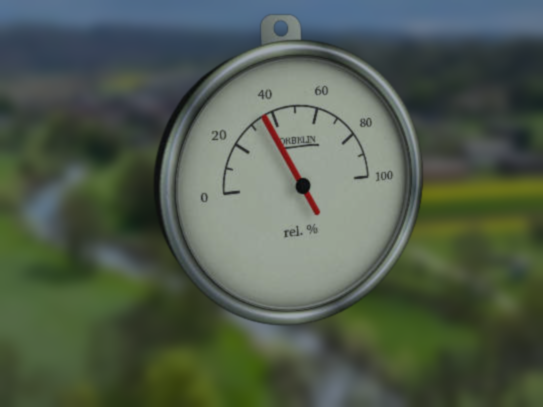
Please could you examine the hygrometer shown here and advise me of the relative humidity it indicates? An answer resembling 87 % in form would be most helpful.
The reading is 35 %
